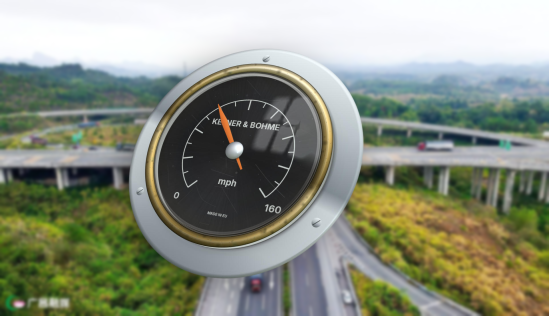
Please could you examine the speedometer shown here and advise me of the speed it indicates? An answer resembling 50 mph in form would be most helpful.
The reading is 60 mph
